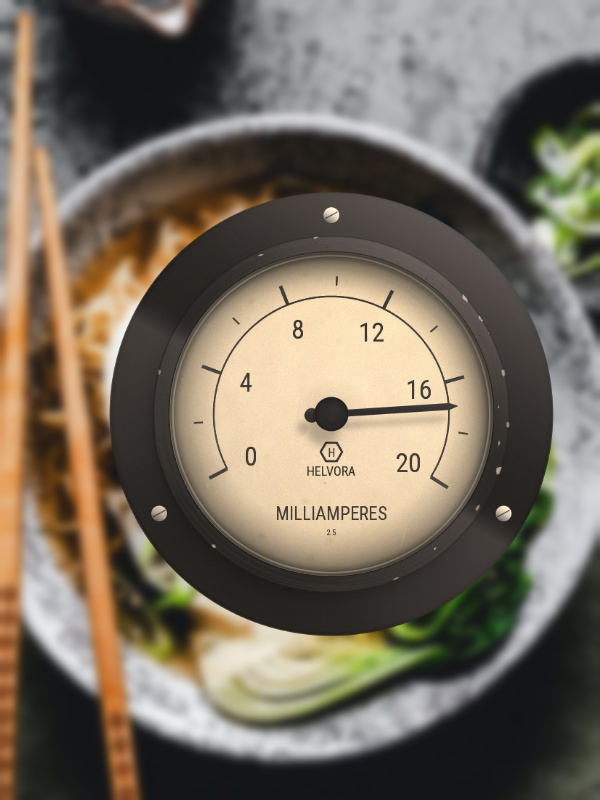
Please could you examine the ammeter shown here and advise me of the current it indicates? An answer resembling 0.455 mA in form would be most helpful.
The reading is 17 mA
